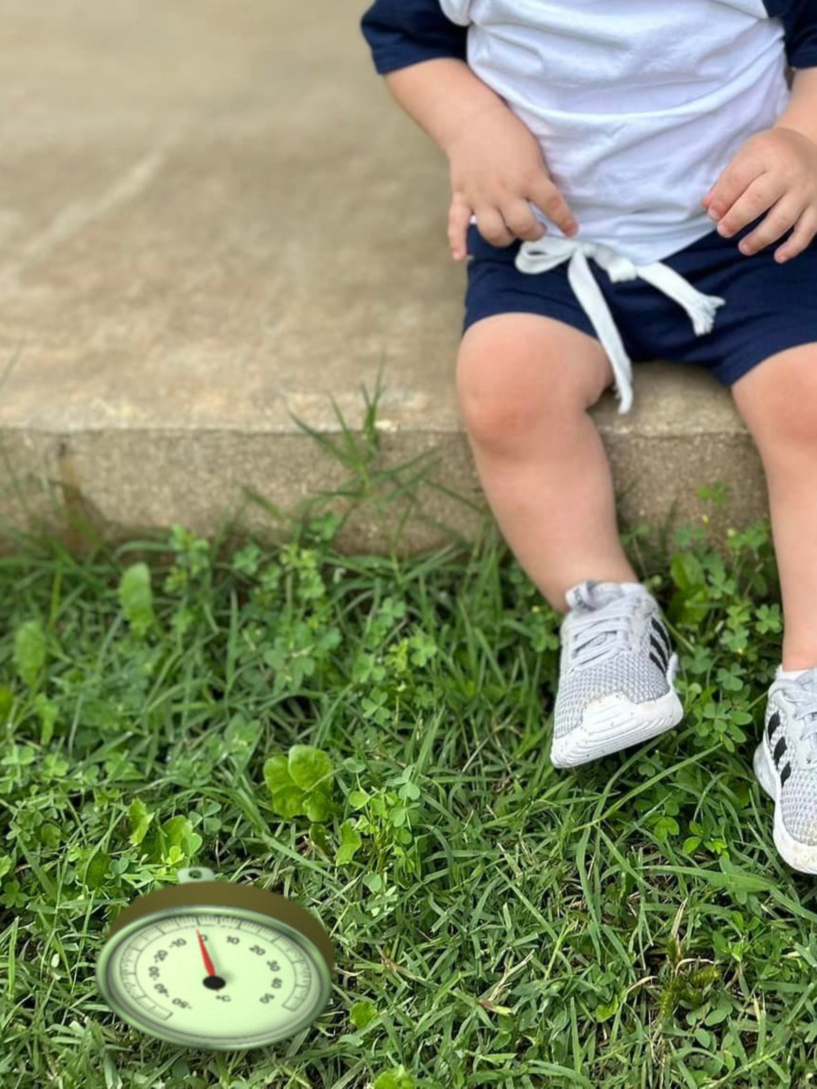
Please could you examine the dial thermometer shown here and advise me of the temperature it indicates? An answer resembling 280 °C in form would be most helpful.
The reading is 0 °C
